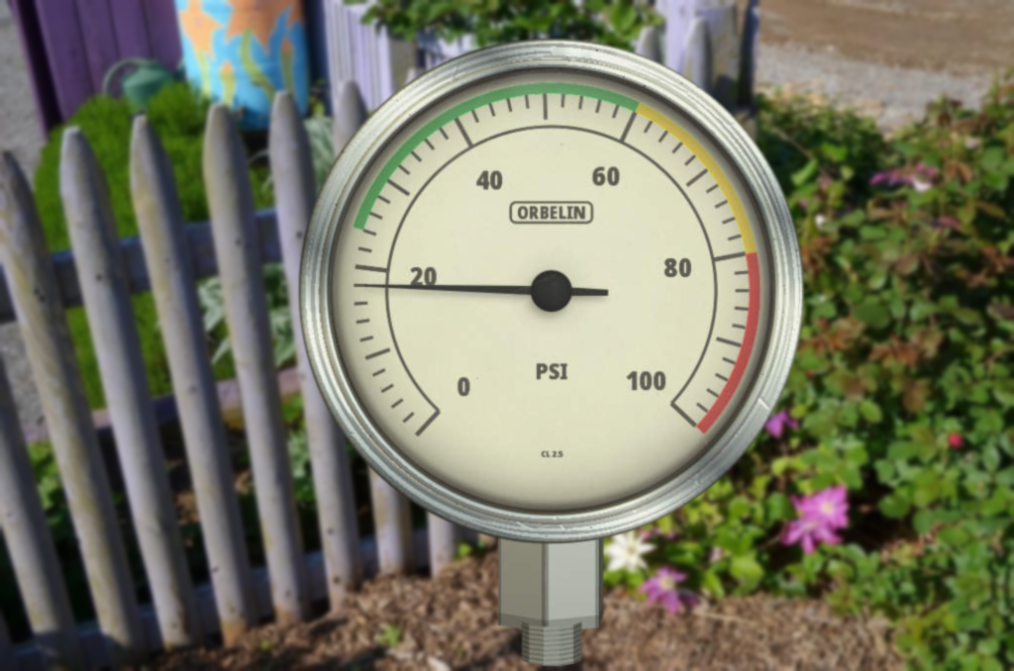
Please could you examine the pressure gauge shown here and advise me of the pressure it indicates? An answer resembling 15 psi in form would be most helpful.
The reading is 18 psi
